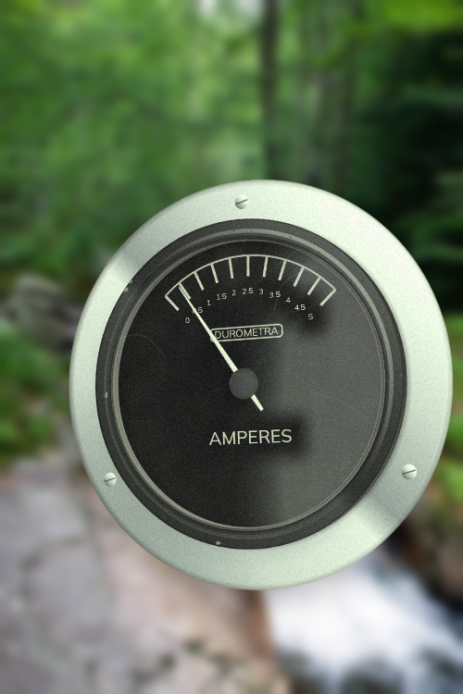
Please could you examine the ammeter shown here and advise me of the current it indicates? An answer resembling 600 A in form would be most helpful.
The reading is 0.5 A
